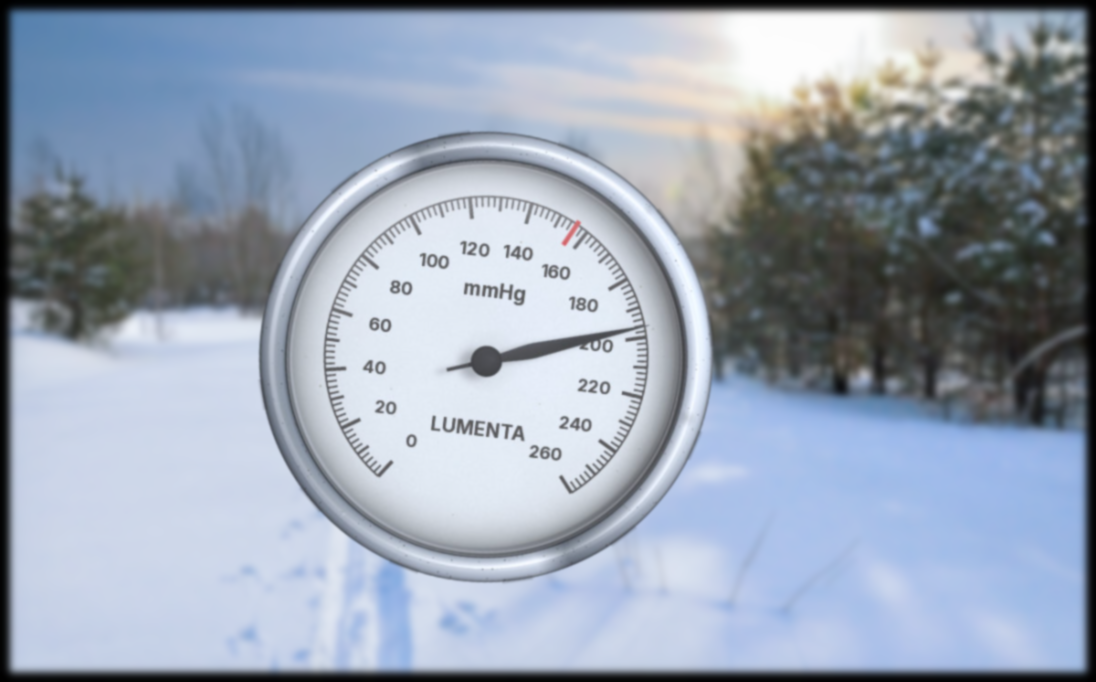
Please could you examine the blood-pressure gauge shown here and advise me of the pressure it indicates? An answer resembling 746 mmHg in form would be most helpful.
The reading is 196 mmHg
